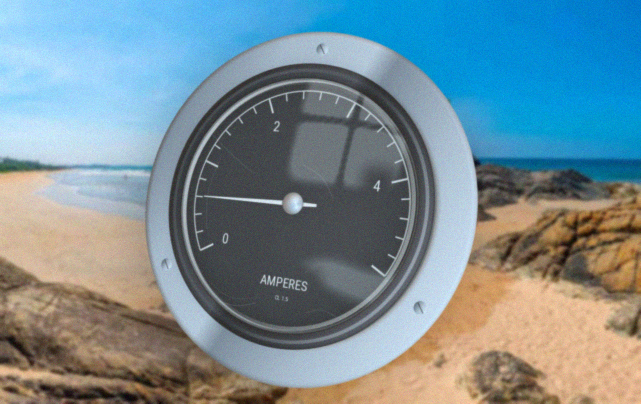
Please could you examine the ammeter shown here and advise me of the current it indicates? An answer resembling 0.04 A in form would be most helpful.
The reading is 0.6 A
